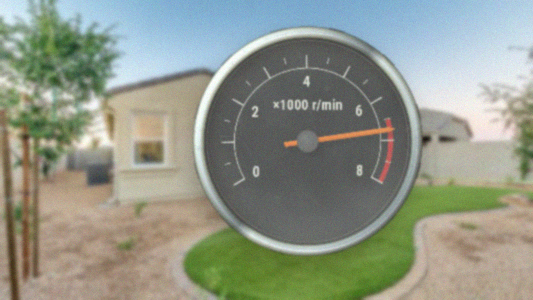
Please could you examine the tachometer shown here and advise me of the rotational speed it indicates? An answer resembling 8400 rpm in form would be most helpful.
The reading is 6750 rpm
